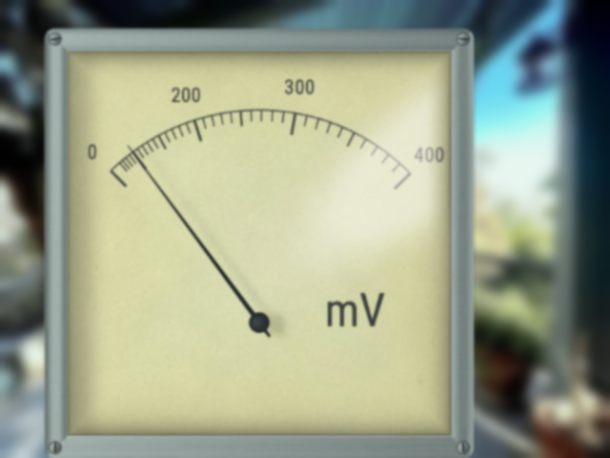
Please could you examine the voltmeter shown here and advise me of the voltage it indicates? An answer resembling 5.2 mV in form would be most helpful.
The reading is 100 mV
